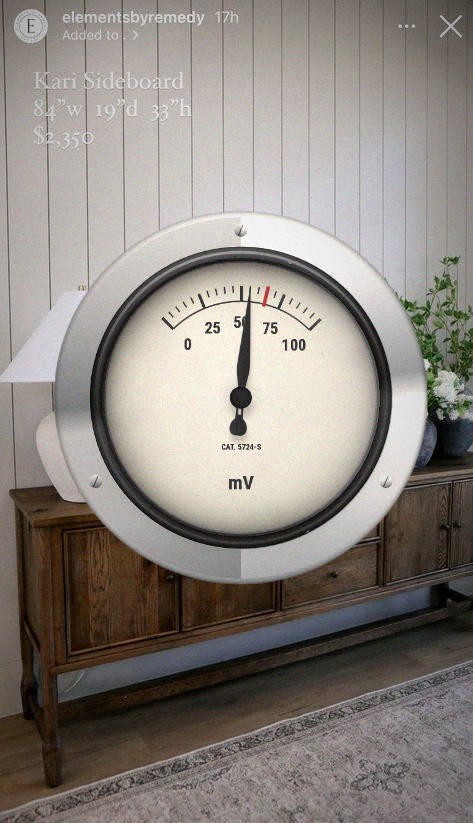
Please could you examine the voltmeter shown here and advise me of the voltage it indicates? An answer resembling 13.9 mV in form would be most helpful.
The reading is 55 mV
